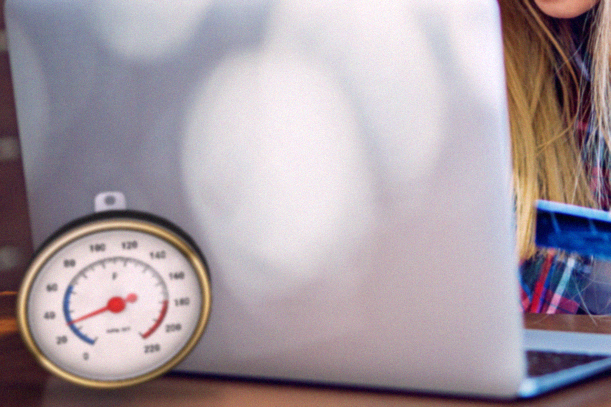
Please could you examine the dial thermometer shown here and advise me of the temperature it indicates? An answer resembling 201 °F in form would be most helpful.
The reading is 30 °F
